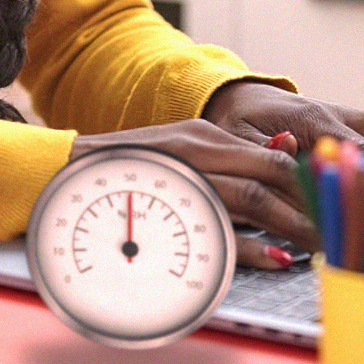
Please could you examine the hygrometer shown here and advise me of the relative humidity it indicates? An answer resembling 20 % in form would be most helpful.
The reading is 50 %
